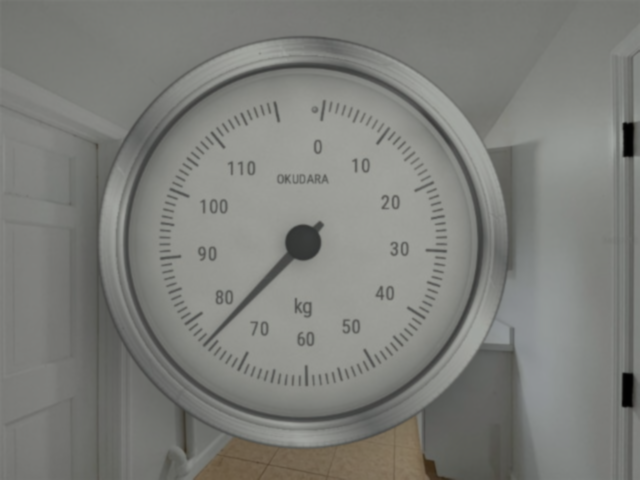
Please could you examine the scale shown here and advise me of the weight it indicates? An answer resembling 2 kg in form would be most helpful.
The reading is 76 kg
